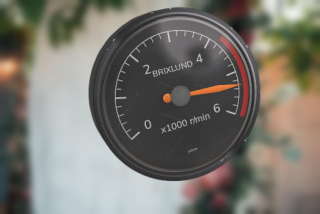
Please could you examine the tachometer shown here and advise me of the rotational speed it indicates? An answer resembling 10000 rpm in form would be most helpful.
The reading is 5300 rpm
